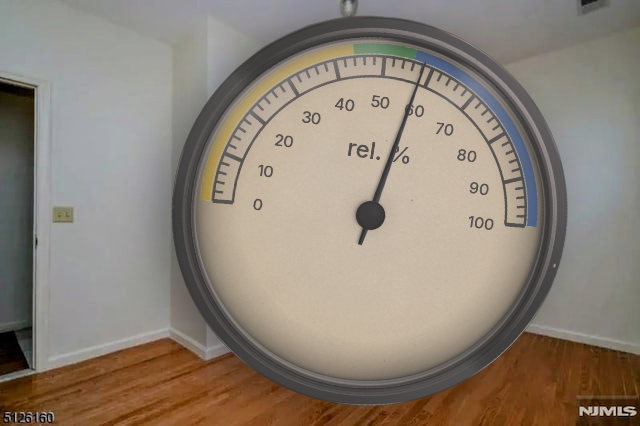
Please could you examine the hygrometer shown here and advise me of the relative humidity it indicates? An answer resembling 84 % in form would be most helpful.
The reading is 58 %
